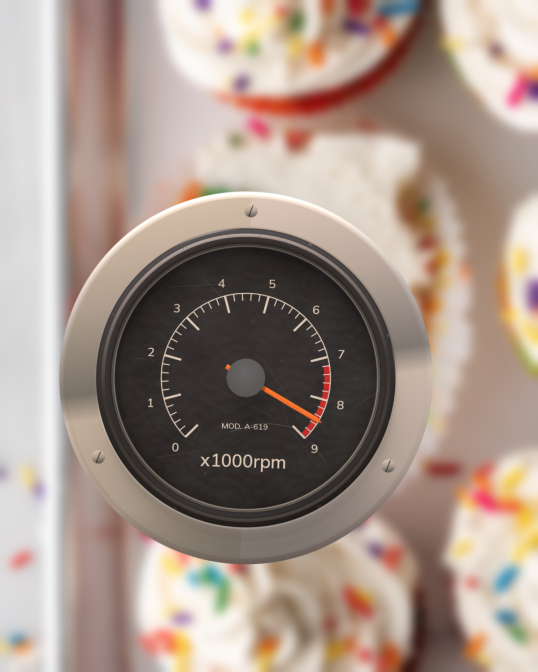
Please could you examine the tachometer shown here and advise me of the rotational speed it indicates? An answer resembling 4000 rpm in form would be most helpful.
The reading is 8500 rpm
